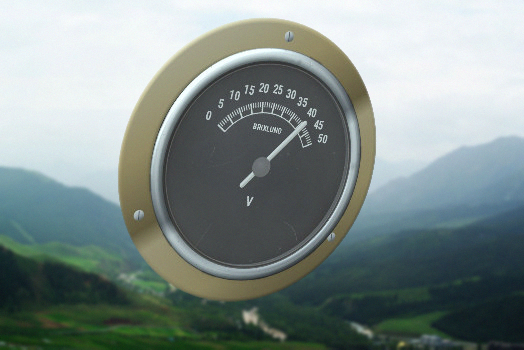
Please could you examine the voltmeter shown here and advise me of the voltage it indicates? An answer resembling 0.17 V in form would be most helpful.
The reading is 40 V
